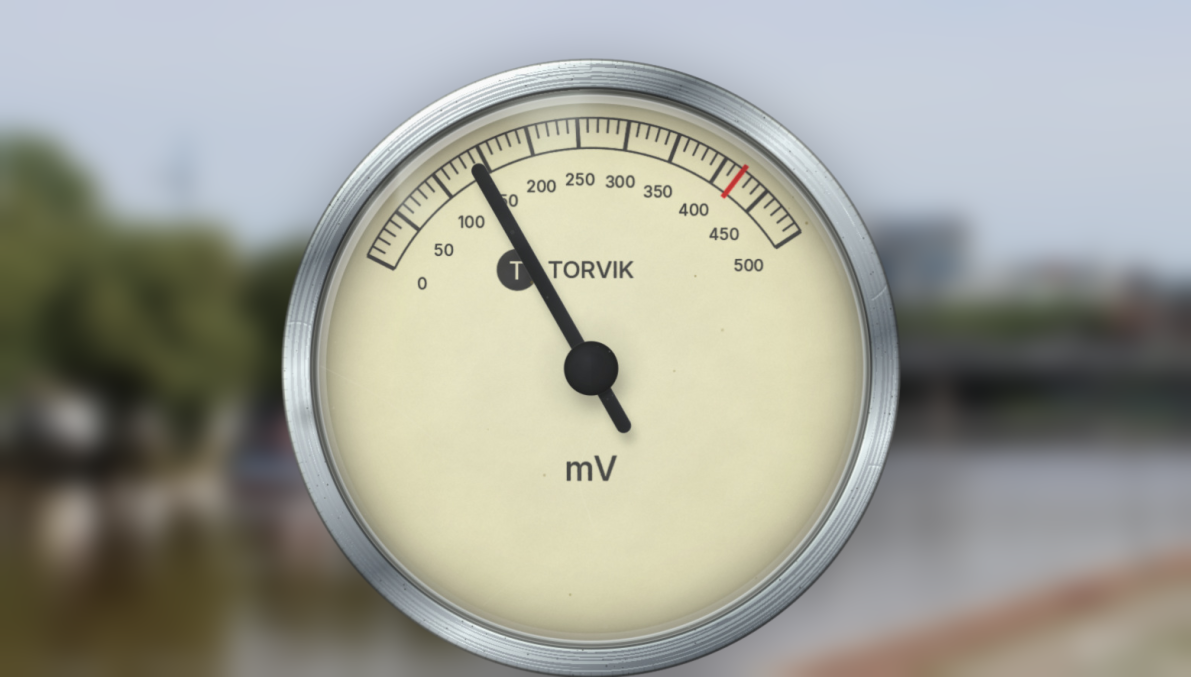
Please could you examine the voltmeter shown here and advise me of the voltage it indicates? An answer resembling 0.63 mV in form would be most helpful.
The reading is 140 mV
